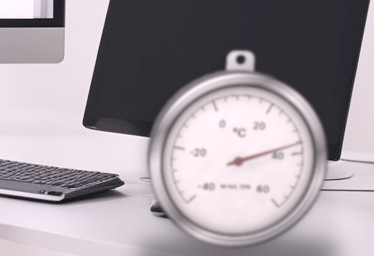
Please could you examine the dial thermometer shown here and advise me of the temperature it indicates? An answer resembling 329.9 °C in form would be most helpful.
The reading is 36 °C
